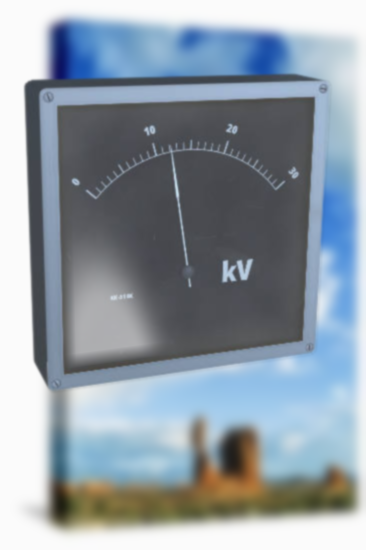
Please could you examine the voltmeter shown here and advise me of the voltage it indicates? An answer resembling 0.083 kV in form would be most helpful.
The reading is 12 kV
